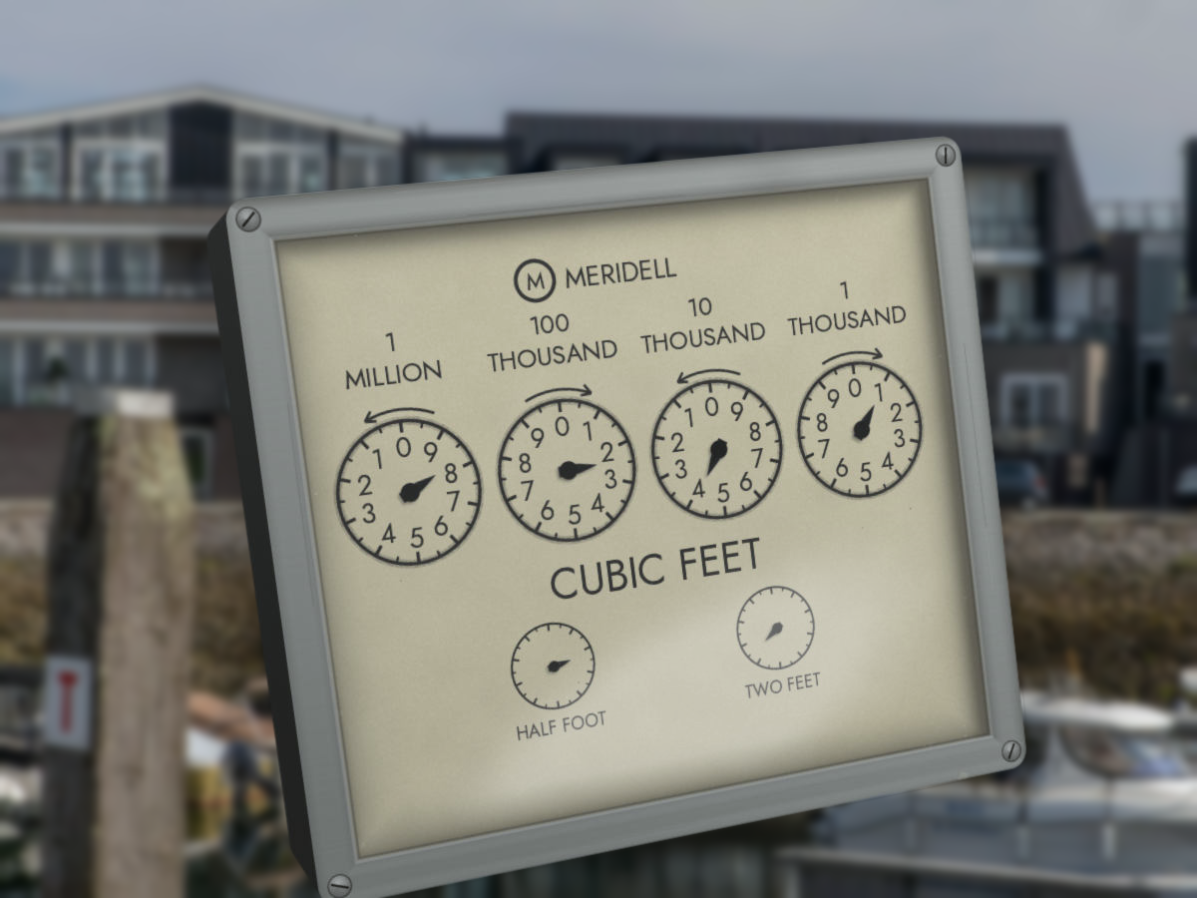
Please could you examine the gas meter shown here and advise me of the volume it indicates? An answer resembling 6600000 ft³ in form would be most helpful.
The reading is 824100 ft³
